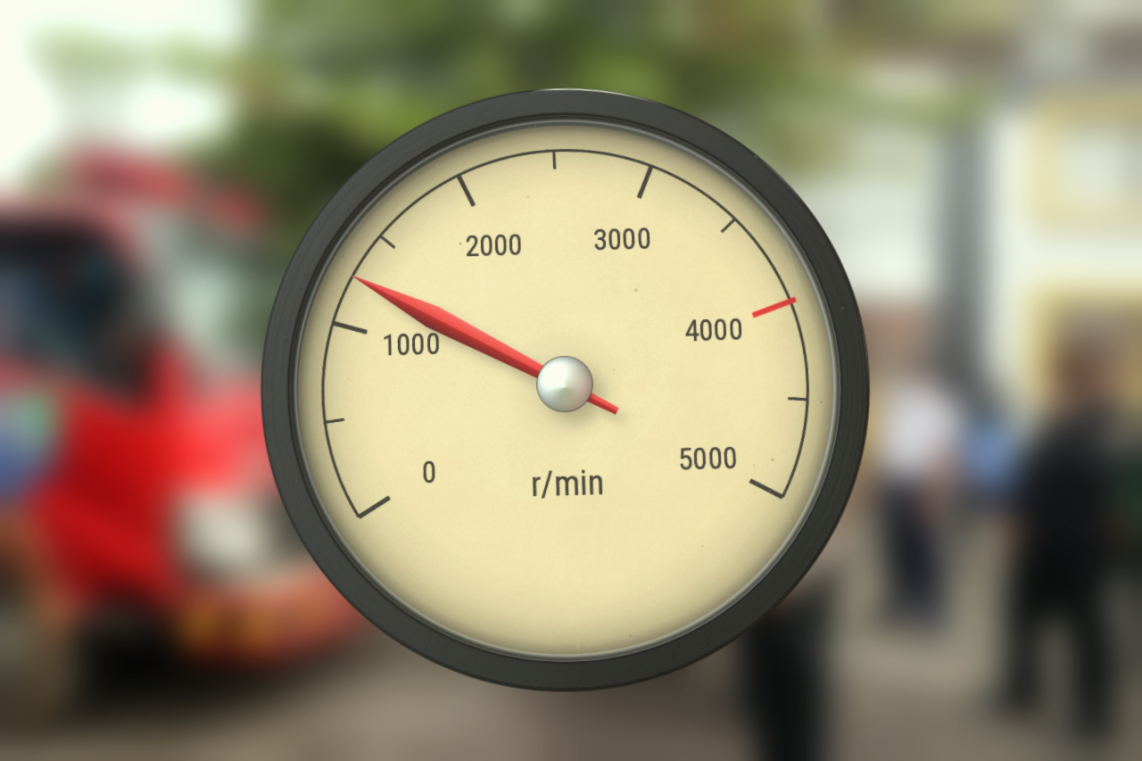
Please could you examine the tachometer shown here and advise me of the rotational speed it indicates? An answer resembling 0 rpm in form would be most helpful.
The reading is 1250 rpm
